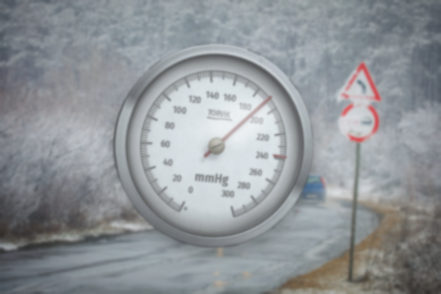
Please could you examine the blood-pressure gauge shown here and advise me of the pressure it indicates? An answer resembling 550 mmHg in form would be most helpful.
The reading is 190 mmHg
